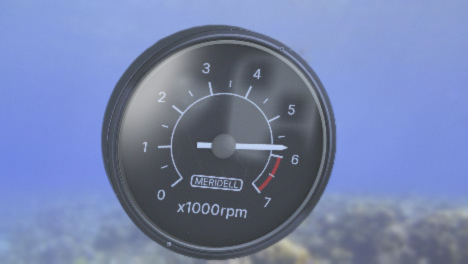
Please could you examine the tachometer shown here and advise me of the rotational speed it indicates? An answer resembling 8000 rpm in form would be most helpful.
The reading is 5750 rpm
